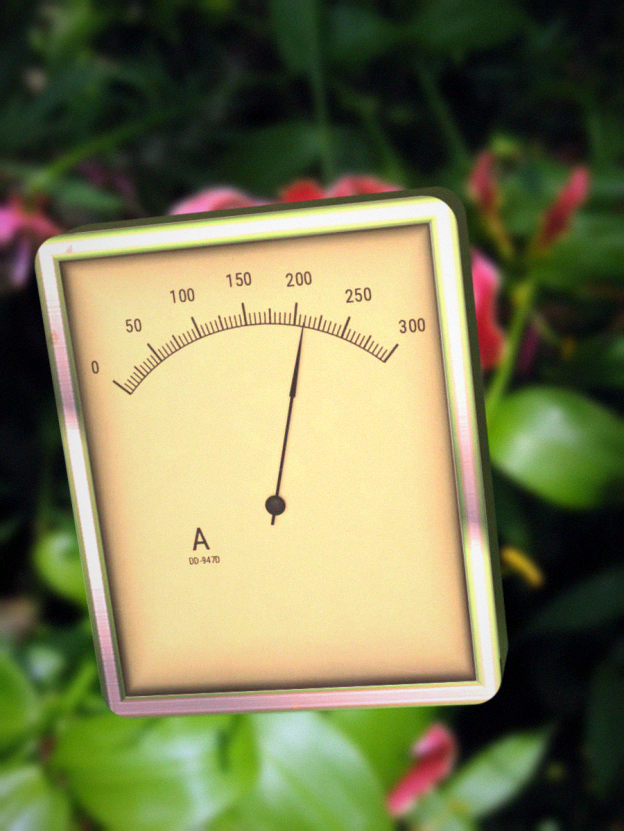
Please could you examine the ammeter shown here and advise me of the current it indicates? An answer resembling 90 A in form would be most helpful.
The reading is 210 A
